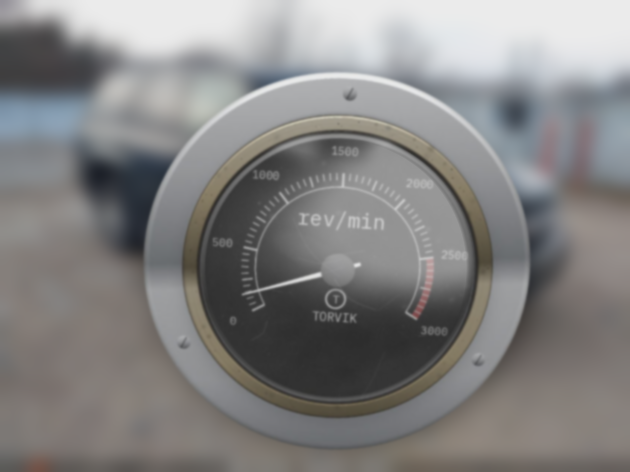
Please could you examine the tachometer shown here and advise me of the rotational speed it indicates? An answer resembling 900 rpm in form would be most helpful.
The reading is 150 rpm
